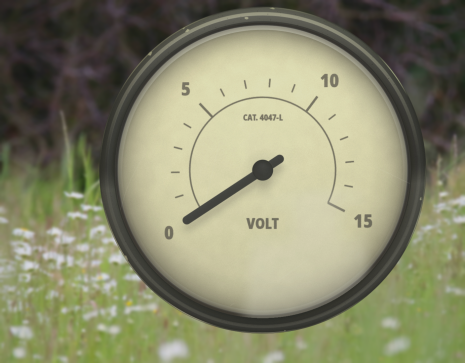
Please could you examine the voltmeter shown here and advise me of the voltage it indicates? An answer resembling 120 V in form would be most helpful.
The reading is 0 V
